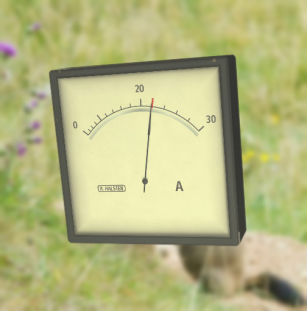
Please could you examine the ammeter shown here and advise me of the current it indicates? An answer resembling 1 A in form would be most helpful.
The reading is 22 A
